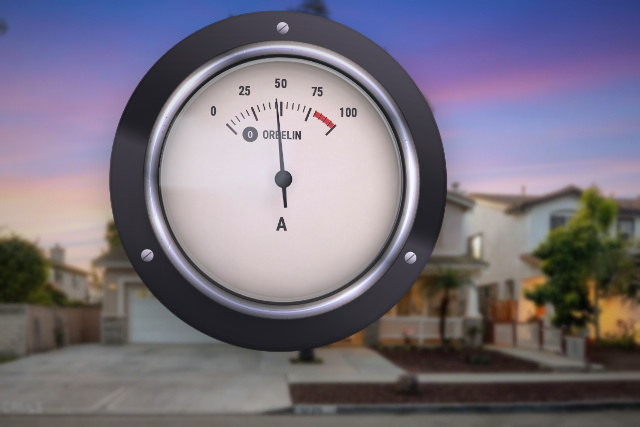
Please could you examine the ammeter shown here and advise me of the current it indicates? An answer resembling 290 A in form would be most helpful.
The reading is 45 A
